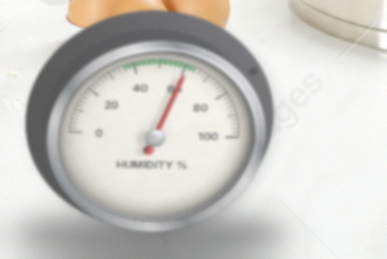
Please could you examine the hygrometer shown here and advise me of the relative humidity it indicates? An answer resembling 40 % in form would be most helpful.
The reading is 60 %
